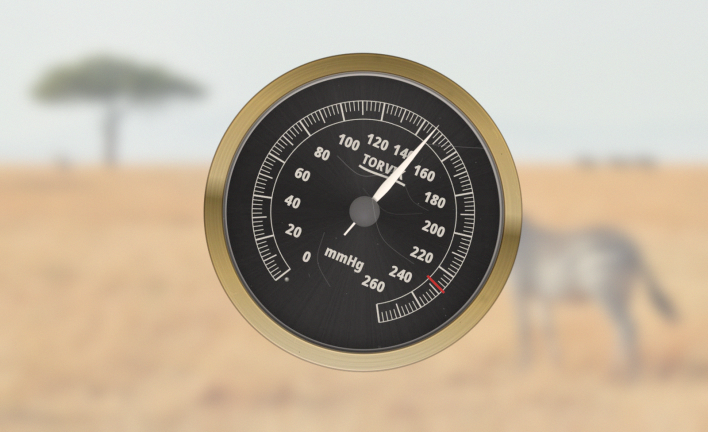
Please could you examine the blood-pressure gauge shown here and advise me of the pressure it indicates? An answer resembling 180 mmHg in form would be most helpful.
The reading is 146 mmHg
